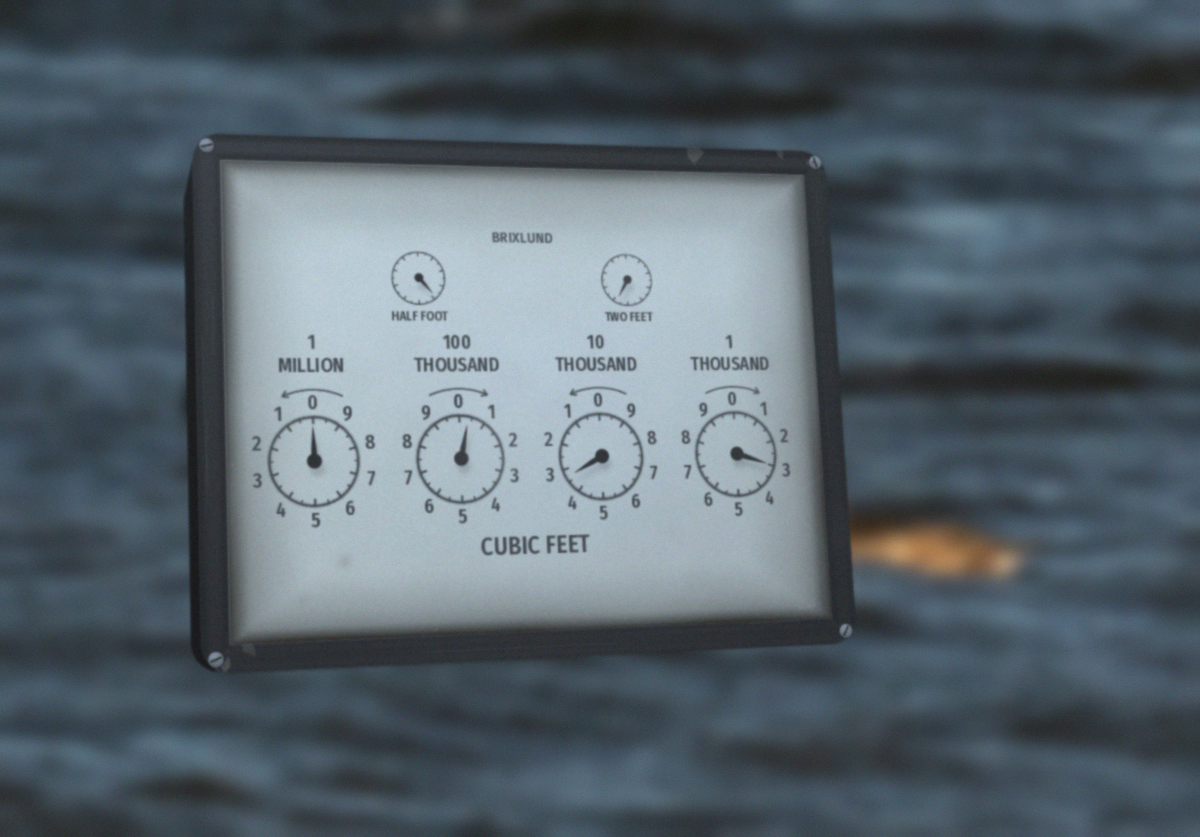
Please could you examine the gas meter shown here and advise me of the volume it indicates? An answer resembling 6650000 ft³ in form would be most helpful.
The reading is 3300 ft³
